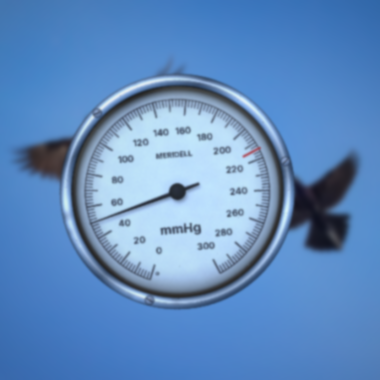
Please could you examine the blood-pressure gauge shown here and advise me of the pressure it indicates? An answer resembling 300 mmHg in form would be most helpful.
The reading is 50 mmHg
